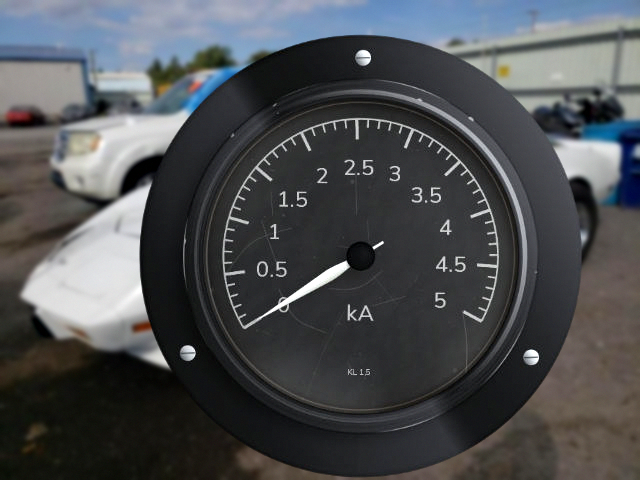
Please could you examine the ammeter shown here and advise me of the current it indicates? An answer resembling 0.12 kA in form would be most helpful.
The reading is 0 kA
